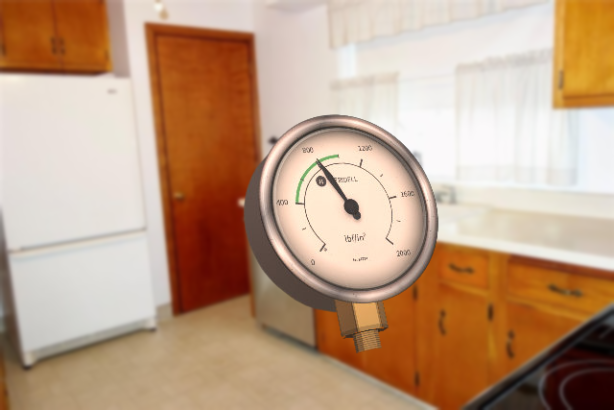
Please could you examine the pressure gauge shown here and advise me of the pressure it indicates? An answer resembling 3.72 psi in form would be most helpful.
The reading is 800 psi
